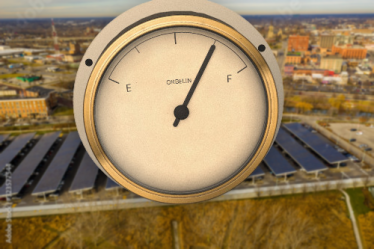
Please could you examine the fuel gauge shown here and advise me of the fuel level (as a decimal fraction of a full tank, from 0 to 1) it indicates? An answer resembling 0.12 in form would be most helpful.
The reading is 0.75
